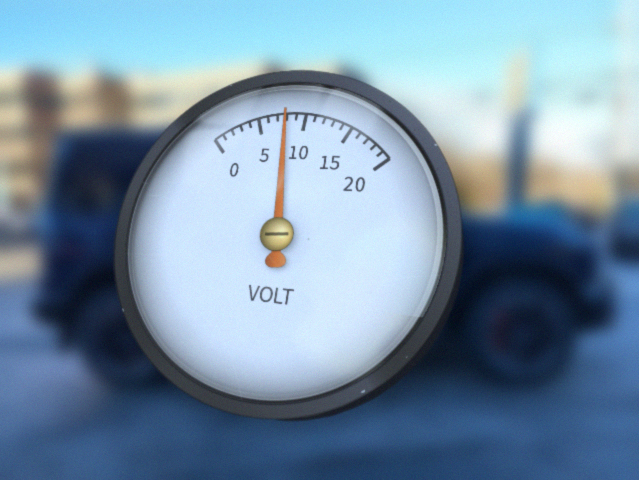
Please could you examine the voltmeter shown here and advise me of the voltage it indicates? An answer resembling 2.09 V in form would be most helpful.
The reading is 8 V
